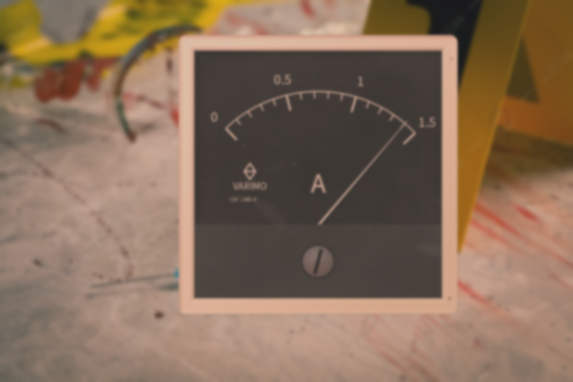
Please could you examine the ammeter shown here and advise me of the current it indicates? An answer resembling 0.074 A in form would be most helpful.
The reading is 1.4 A
